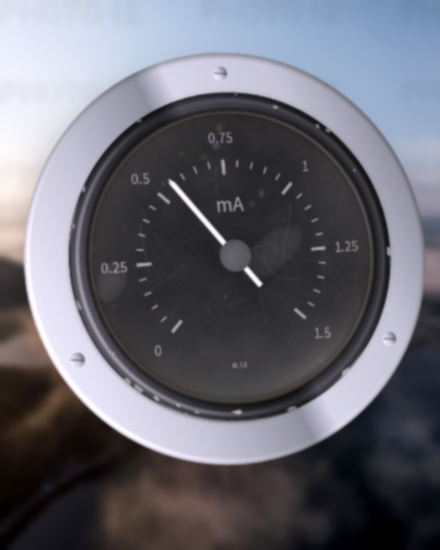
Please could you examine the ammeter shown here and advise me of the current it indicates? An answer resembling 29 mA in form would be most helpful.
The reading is 0.55 mA
